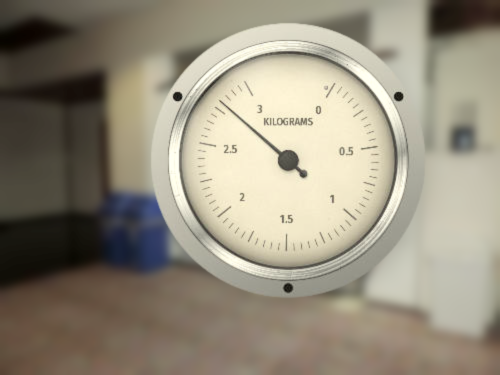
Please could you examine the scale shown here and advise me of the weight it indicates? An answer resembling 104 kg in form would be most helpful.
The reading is 2.8 kg
